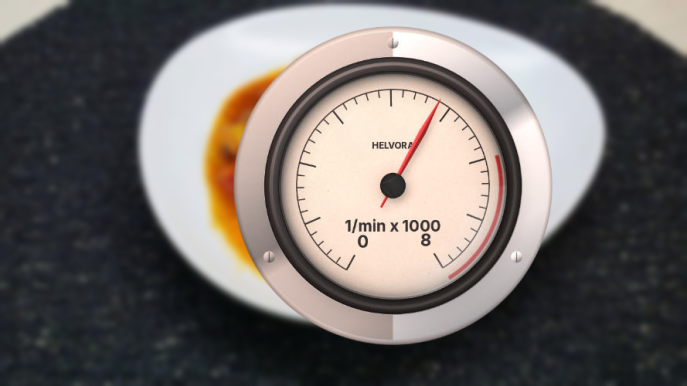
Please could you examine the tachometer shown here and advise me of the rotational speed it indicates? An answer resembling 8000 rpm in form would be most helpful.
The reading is 4800 rpm
